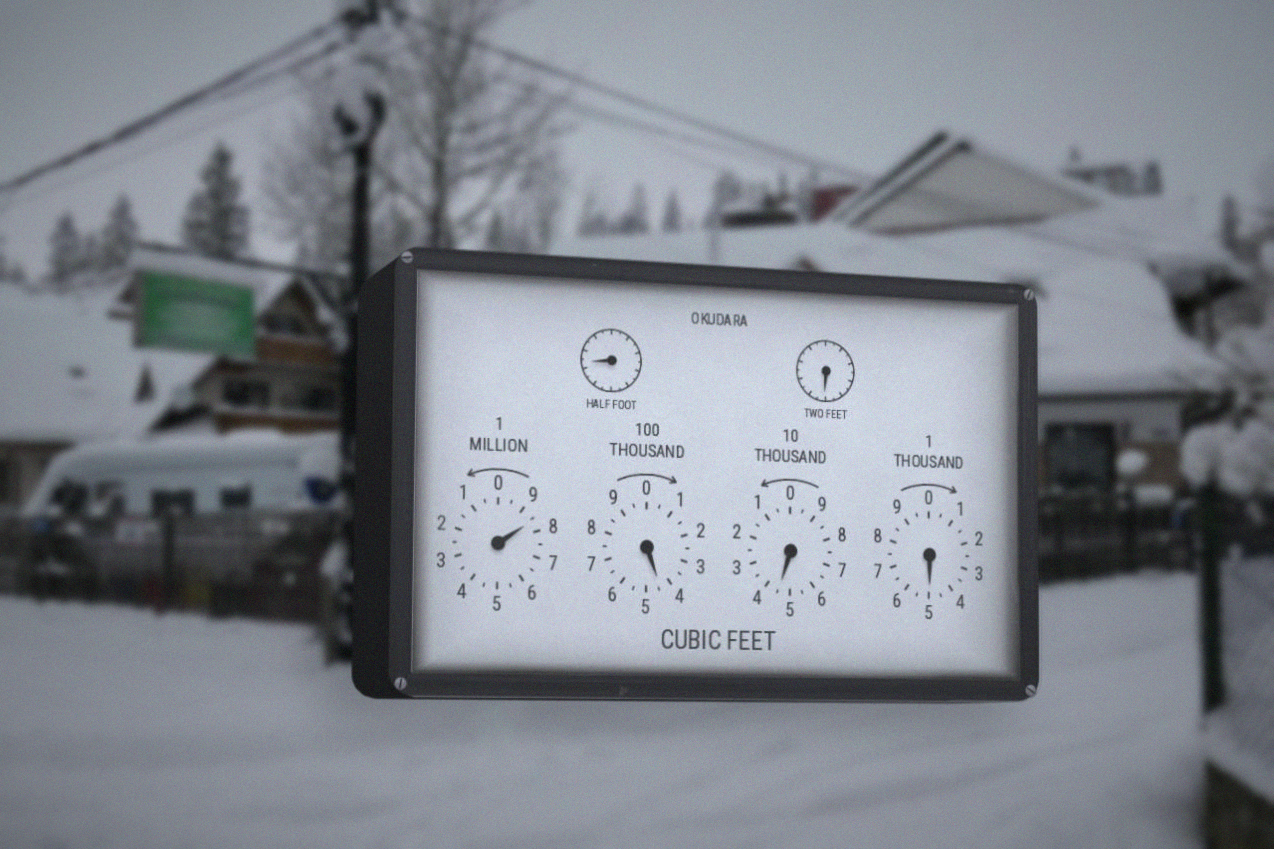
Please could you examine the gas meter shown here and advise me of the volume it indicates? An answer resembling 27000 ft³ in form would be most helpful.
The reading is 844500 ft³
